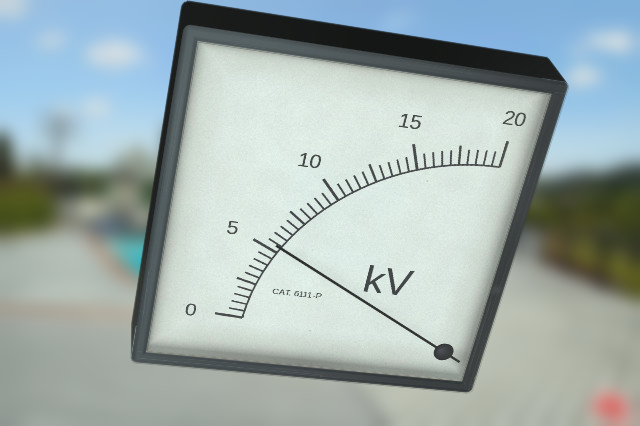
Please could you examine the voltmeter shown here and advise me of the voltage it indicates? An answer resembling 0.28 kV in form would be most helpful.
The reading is 5.5 kV
